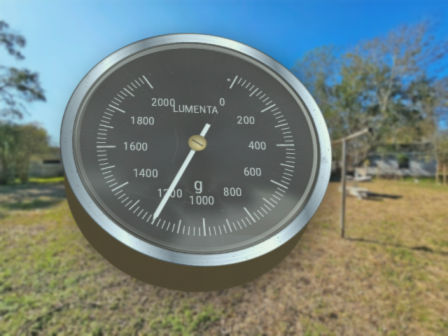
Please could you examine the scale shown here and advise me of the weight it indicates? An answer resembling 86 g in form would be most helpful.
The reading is 1200 g
